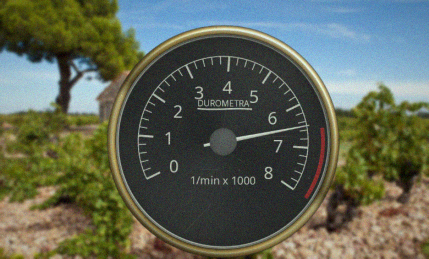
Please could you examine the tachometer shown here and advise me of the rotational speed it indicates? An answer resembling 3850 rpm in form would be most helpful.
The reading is 6500 rpm
